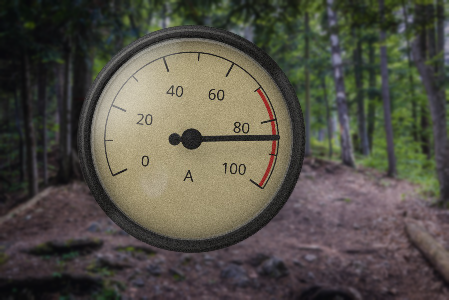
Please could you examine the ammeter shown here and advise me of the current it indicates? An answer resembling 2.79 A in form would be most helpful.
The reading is 85 A
